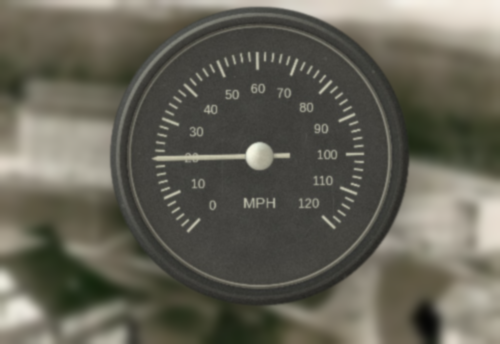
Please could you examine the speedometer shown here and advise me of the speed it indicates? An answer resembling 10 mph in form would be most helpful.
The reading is 20 mph
